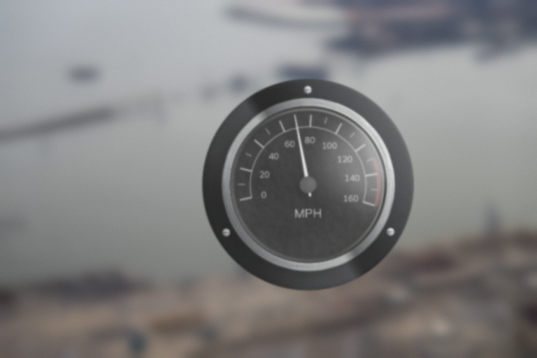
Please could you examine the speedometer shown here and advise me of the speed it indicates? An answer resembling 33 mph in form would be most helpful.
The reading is 70 mph
